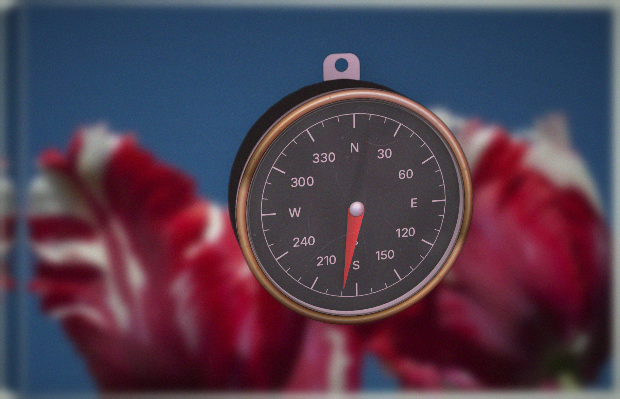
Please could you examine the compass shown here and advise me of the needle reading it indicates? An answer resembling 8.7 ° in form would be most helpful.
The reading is 190 °
